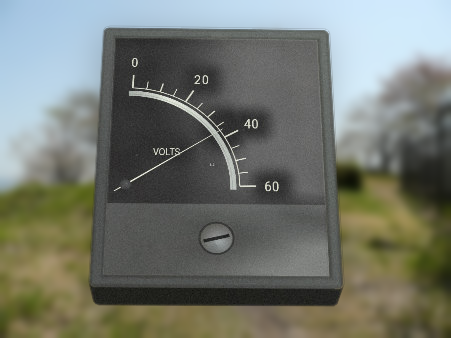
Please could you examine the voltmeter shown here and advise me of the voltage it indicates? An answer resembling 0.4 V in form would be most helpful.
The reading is 37.5 V
